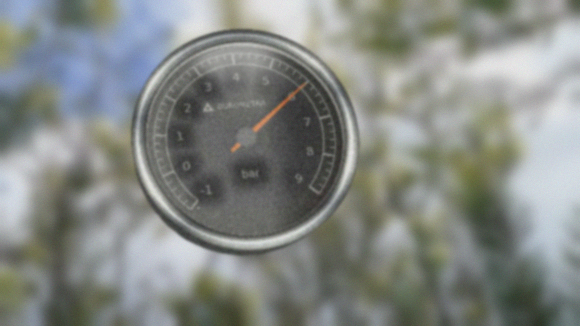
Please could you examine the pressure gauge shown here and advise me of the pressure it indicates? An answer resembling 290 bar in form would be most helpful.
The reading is 6 bar
